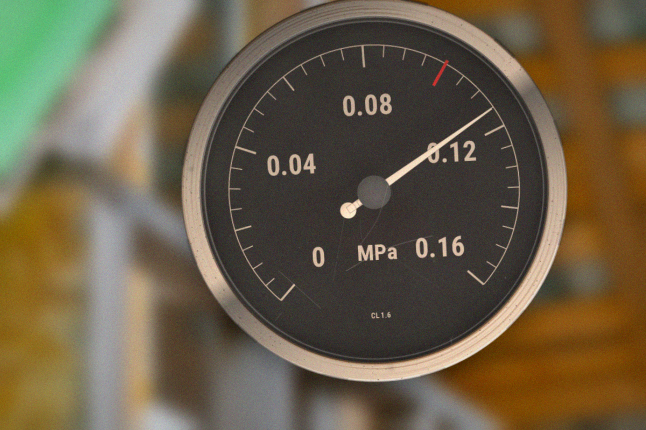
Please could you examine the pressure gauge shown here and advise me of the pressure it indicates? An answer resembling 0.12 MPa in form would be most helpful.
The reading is 0.115 MPa
